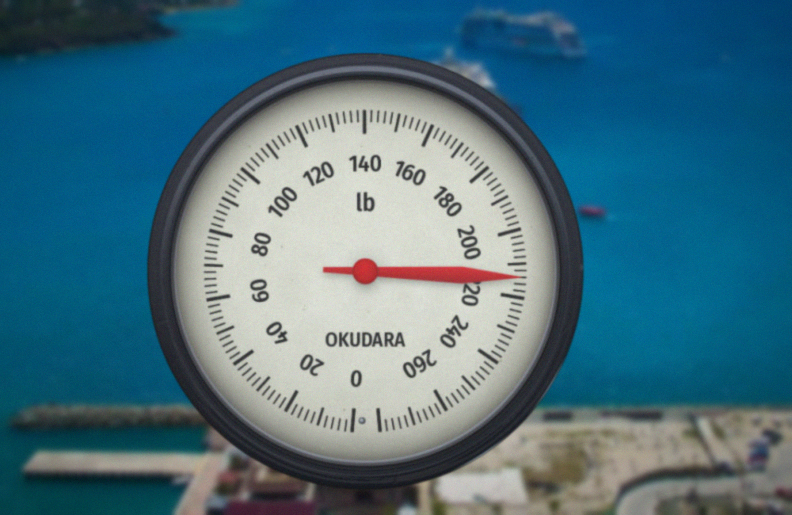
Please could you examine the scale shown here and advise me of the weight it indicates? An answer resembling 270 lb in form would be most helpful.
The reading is 214 lb
